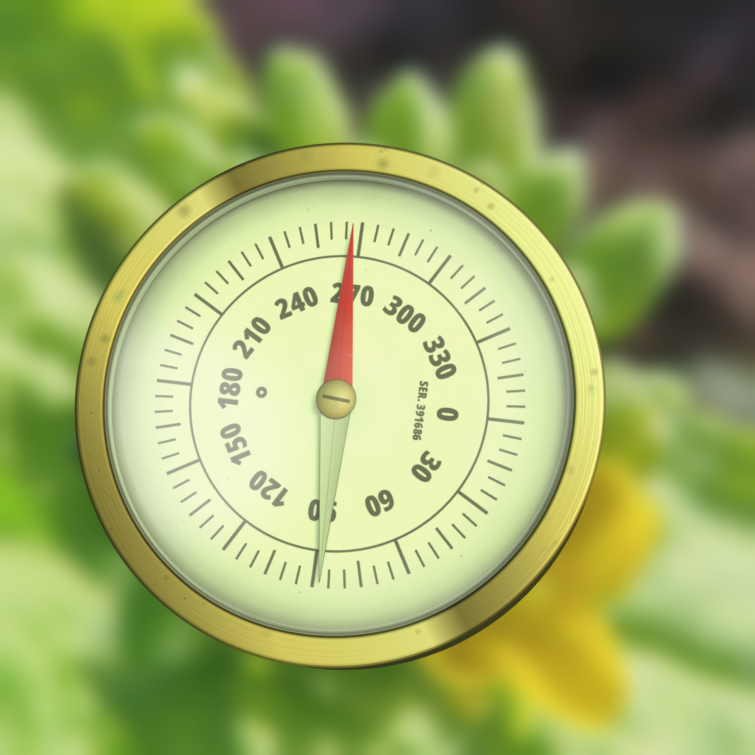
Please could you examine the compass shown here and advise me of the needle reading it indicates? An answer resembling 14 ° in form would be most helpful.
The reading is 267.5 °
